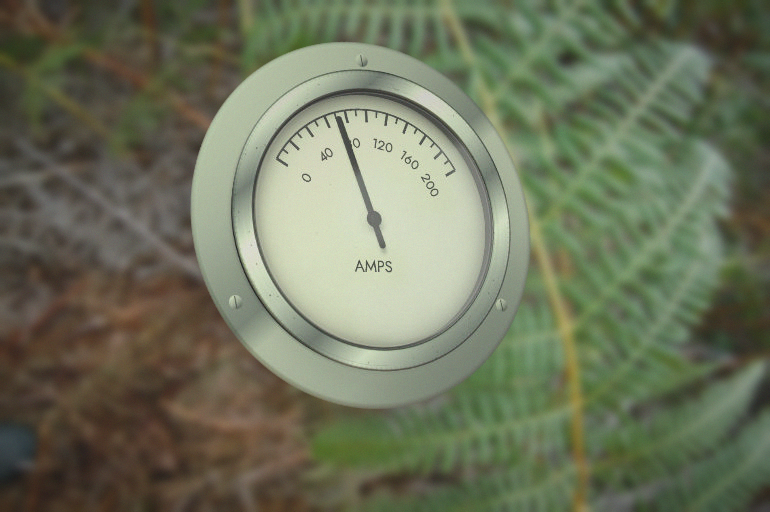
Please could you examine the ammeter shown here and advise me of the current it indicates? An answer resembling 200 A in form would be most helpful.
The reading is 70 A
